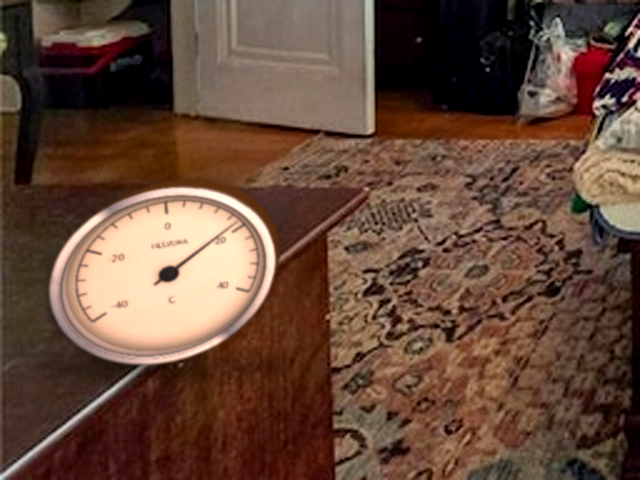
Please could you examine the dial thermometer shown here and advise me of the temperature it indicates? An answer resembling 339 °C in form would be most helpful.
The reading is 18 °C
